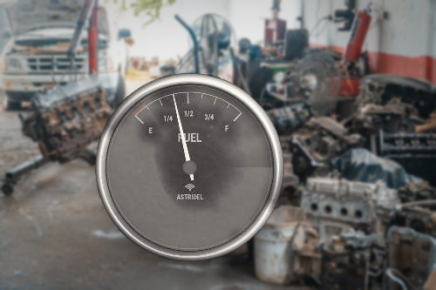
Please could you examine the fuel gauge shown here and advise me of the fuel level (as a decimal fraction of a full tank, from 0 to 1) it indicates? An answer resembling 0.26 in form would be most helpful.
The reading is 0.375
